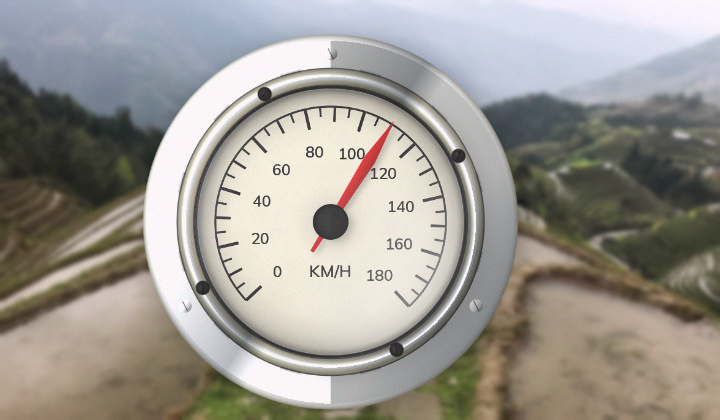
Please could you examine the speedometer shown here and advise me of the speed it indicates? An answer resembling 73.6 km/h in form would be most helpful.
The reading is 110 km/h
